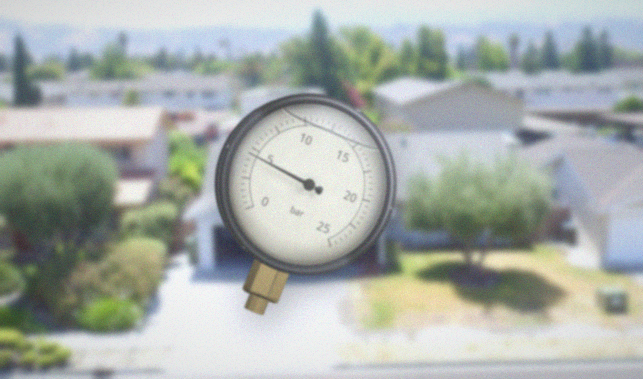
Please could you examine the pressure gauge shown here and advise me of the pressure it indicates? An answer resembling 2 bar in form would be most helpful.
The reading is 4.5 bar
